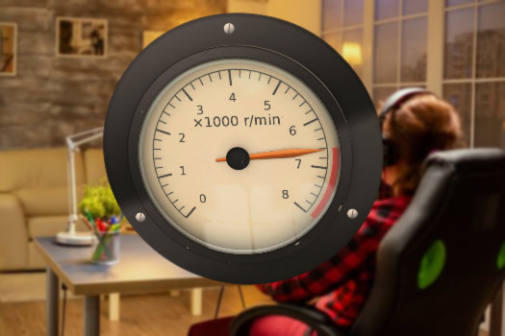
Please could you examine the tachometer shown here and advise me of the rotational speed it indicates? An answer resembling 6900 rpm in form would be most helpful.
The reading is 6600 rpm
